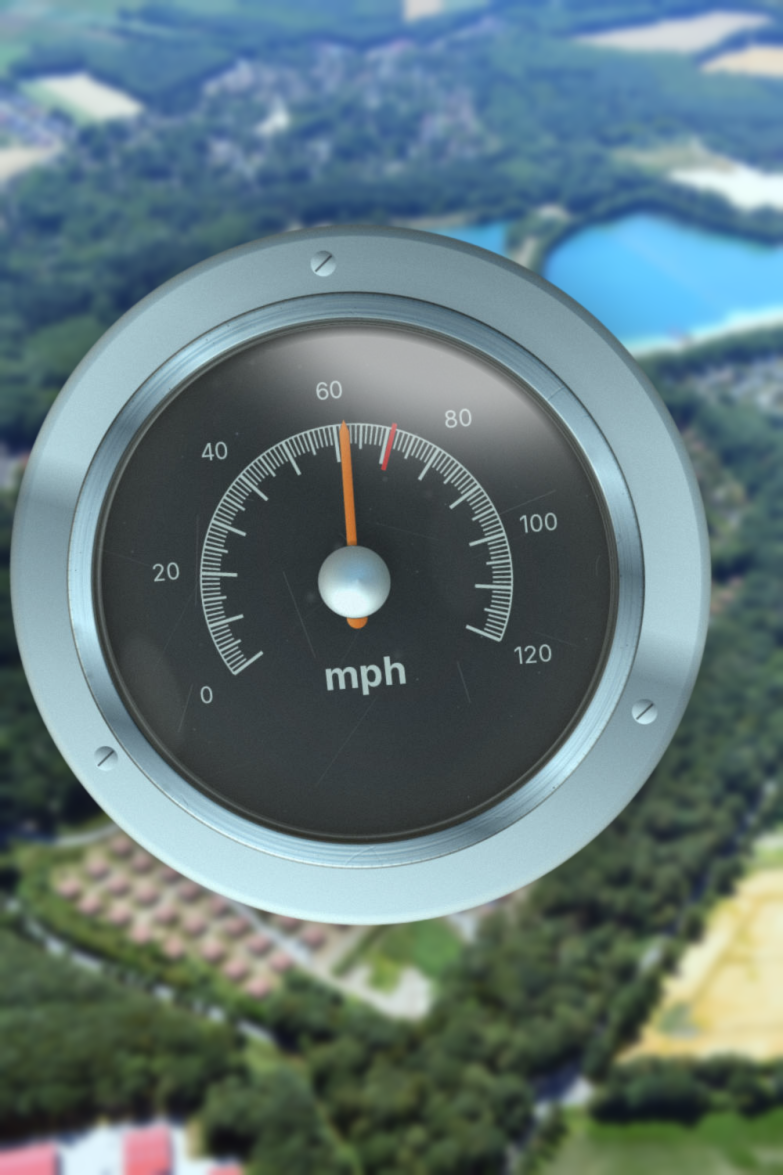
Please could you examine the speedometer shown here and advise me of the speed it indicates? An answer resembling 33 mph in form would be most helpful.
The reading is 62 mph
